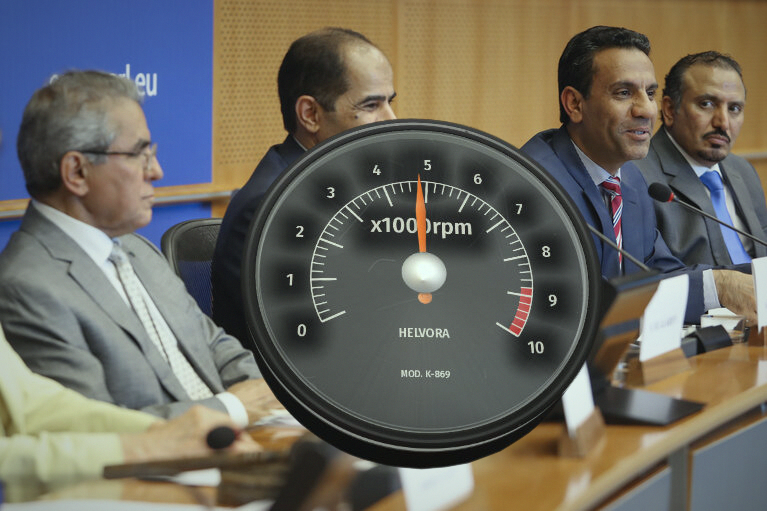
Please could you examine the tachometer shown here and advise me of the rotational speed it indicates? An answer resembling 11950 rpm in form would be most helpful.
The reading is 4800 rpm
